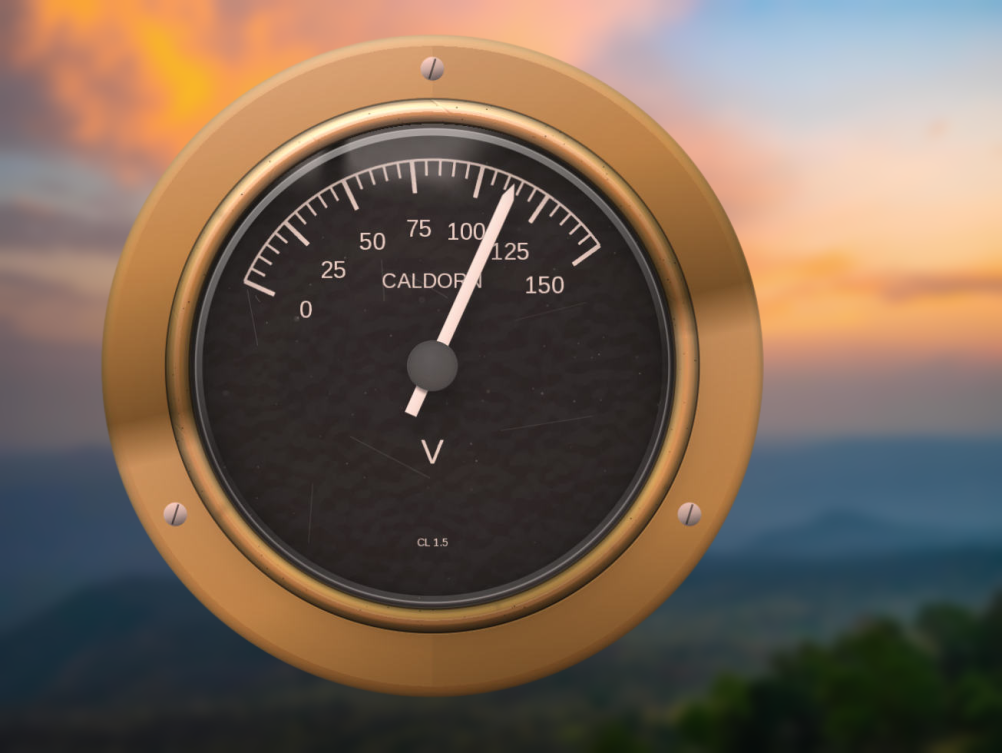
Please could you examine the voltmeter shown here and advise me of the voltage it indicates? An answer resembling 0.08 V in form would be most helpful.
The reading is 112.5 V
